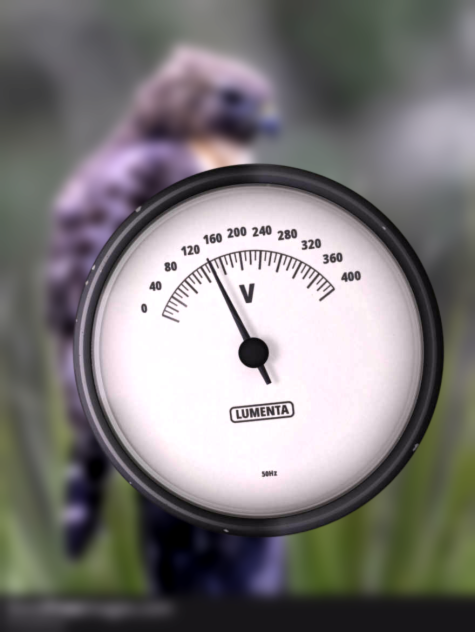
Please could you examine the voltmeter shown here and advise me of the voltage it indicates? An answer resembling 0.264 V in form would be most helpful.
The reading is 140 V
